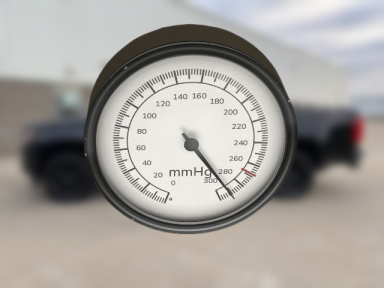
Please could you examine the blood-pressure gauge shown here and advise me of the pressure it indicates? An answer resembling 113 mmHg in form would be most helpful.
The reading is 290 mmHg
